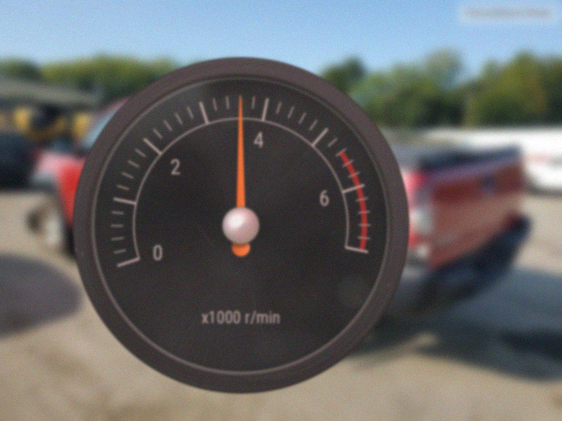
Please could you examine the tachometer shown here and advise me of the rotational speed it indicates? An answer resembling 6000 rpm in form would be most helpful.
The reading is 3600 rpm
